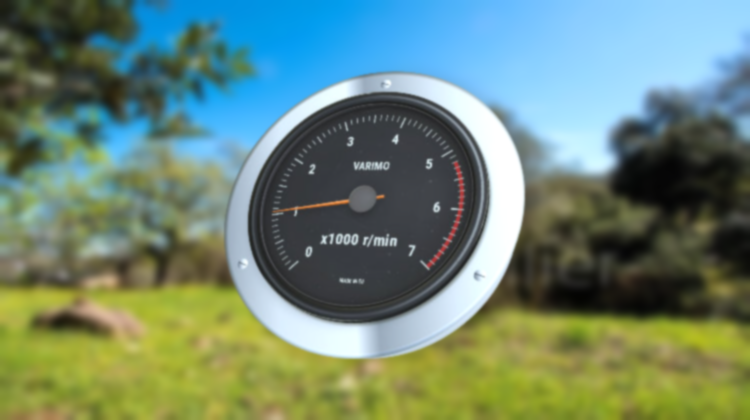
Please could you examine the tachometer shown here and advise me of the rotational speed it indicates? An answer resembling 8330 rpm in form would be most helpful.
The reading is 1000 rpm
